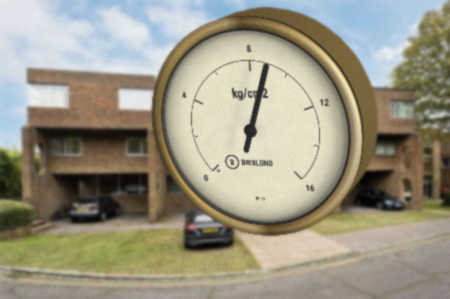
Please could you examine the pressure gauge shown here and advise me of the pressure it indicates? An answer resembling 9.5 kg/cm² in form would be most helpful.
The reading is 9 kg/cm²
